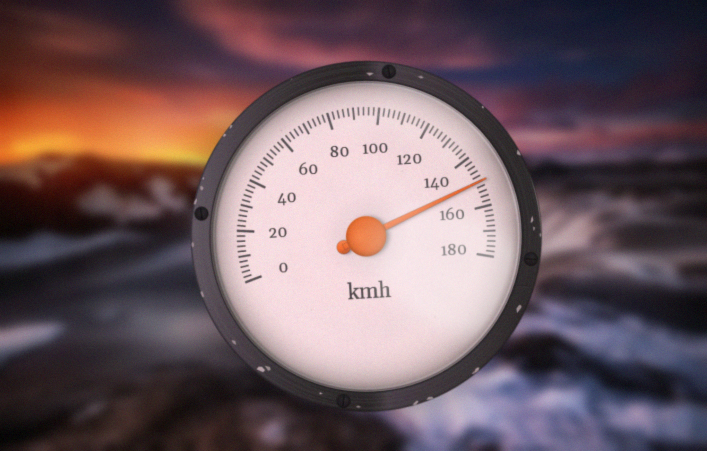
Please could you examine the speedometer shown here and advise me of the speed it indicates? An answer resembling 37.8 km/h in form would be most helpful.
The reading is 150 km/h
